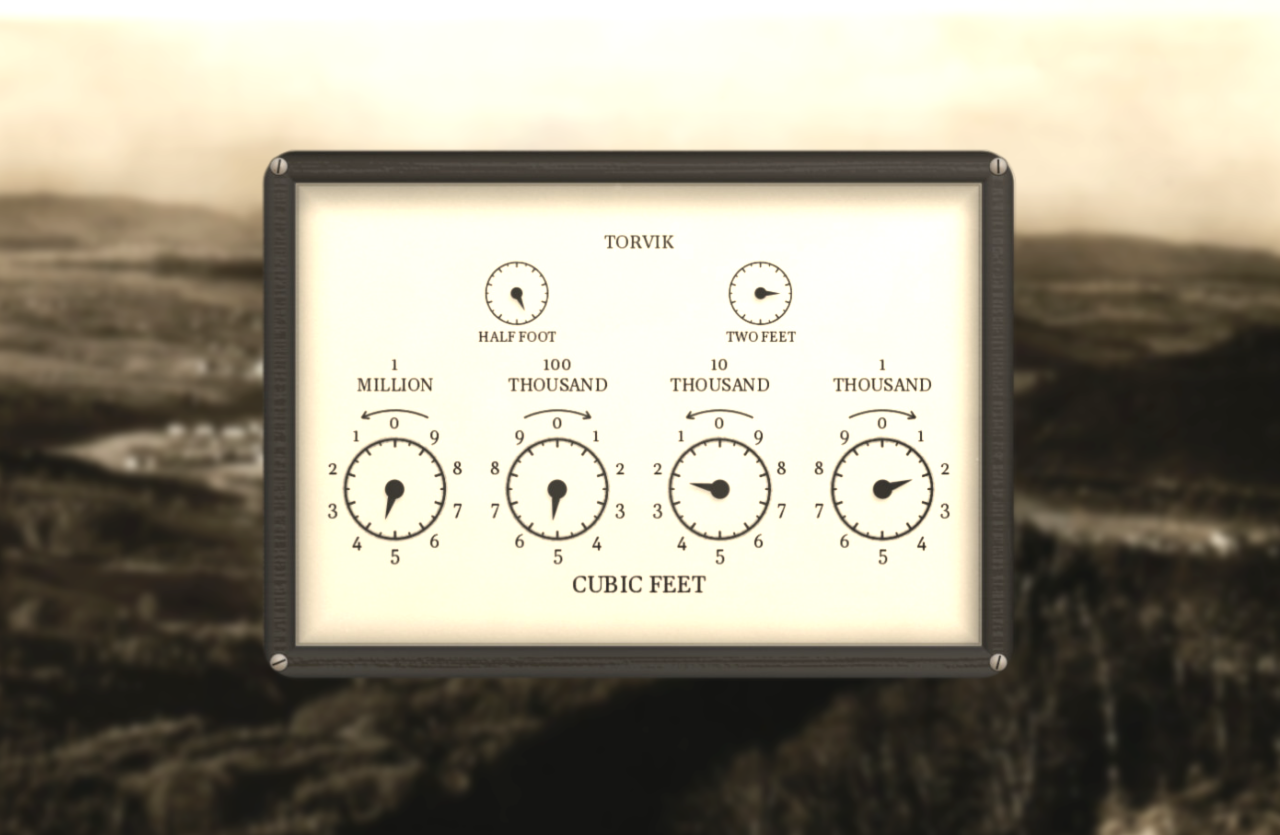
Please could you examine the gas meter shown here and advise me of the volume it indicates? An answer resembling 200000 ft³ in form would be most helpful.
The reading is 452200 ft³
